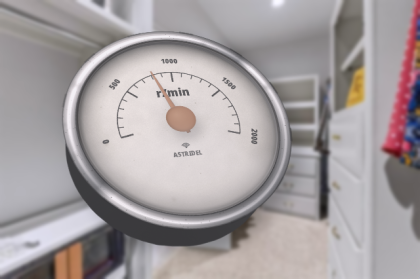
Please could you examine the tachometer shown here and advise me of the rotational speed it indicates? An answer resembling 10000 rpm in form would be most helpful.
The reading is 800 rpm
